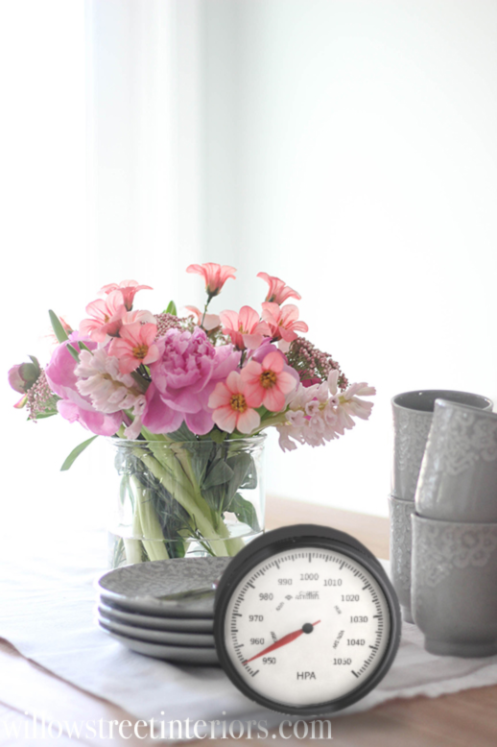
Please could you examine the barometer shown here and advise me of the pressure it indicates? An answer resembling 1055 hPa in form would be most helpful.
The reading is 955 hPa
